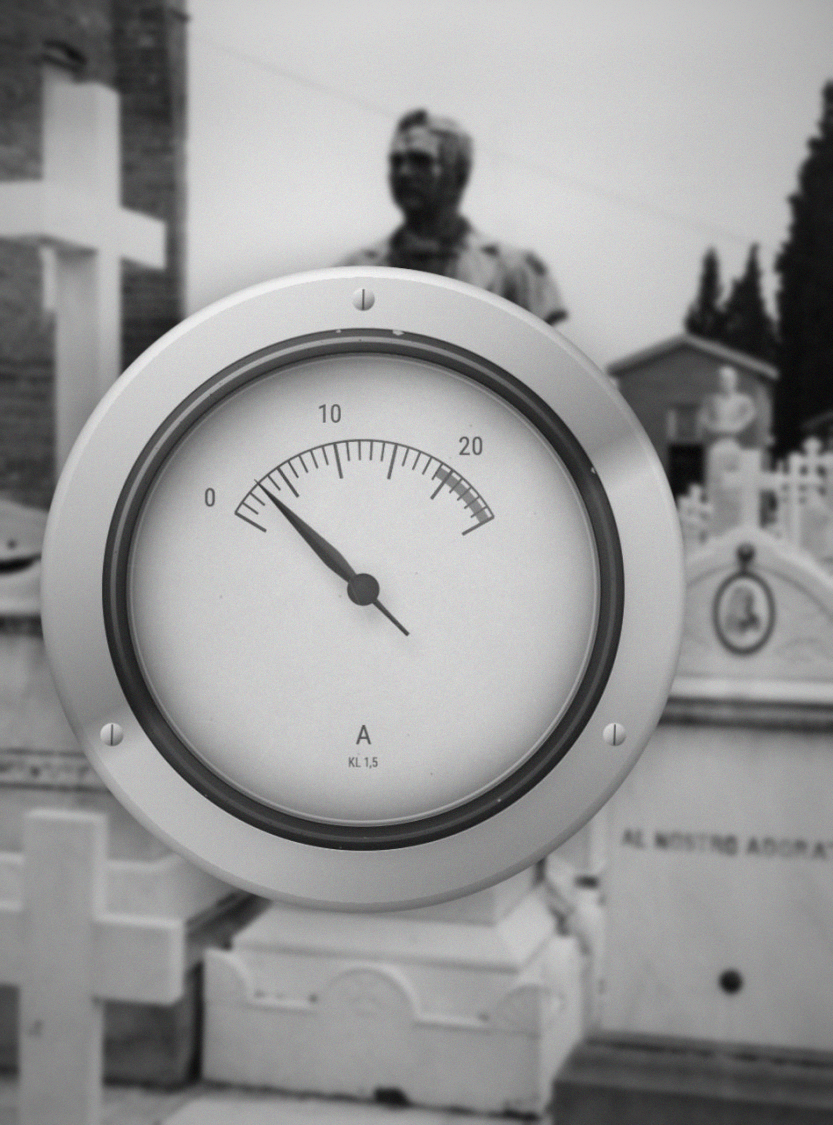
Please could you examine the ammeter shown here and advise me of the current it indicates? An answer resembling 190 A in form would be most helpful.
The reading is 3 A
